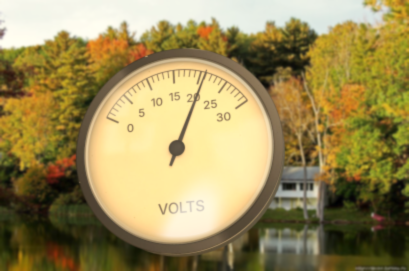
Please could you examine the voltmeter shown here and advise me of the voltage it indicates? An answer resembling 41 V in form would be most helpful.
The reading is 21 V
